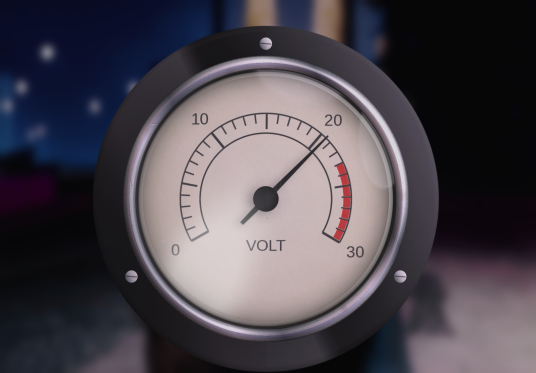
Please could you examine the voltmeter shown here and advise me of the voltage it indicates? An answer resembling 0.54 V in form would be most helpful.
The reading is 20.5 V
